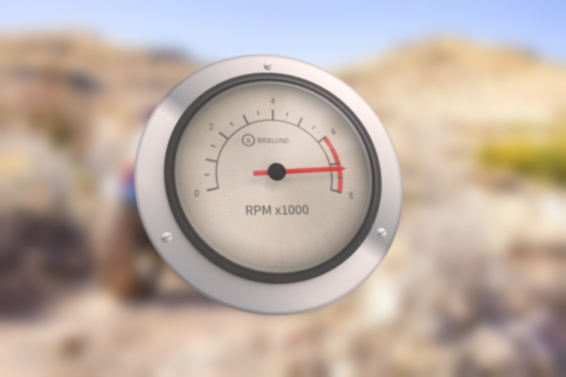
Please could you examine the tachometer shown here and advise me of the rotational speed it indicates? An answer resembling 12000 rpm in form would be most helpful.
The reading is 7250 rpm
